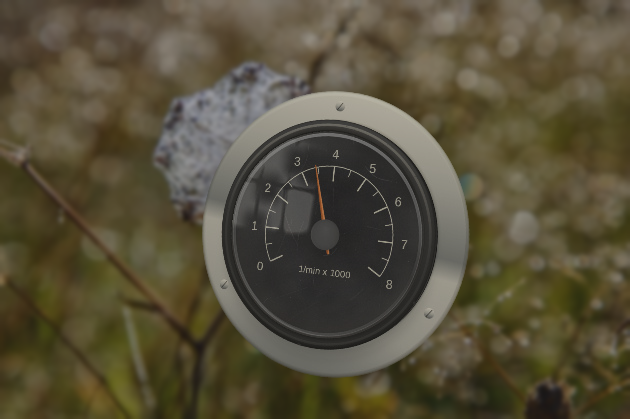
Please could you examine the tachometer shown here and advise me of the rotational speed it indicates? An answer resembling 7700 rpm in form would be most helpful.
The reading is 3500 rpm
